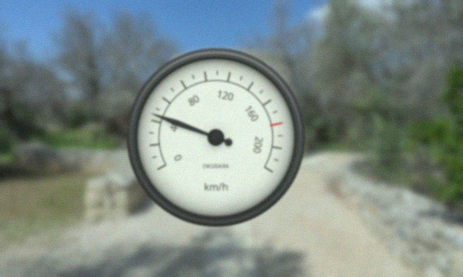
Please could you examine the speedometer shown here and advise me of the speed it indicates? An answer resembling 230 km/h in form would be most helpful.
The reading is 45 km/h
